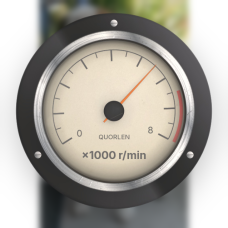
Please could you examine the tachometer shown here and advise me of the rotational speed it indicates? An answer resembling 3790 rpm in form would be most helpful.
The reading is 5500 rpm
